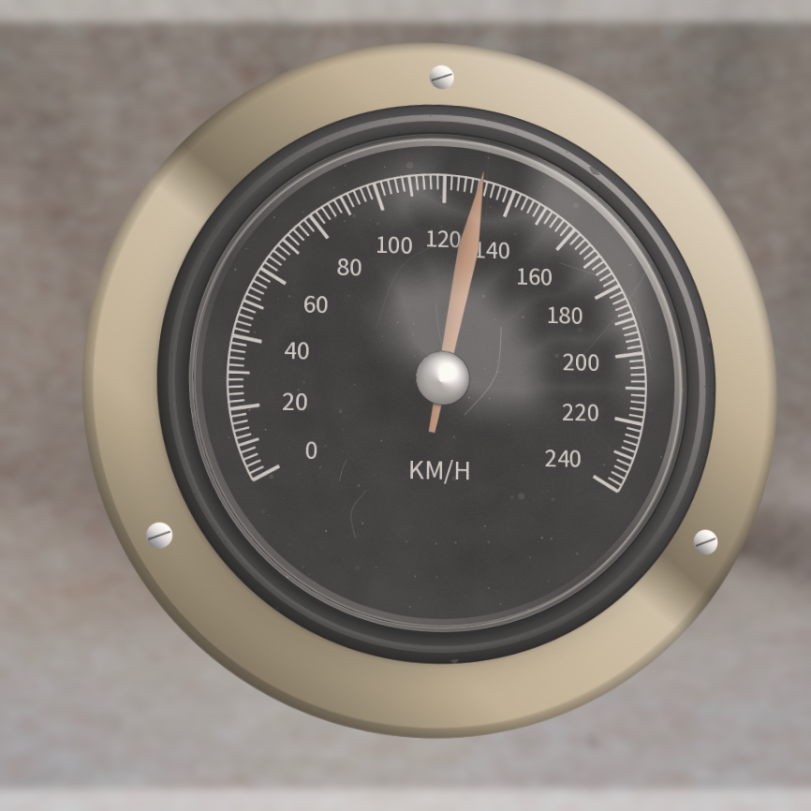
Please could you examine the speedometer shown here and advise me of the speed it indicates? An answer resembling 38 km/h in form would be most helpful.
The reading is 130 km/h
